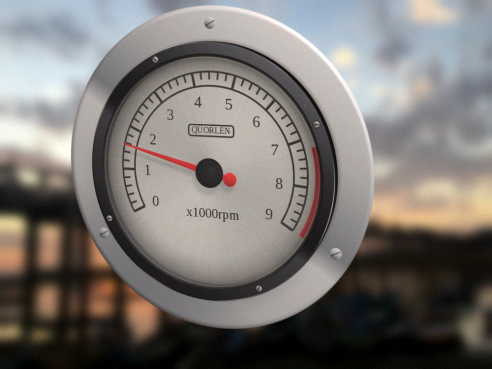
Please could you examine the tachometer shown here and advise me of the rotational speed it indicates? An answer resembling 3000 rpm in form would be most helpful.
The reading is 1600 rpm
